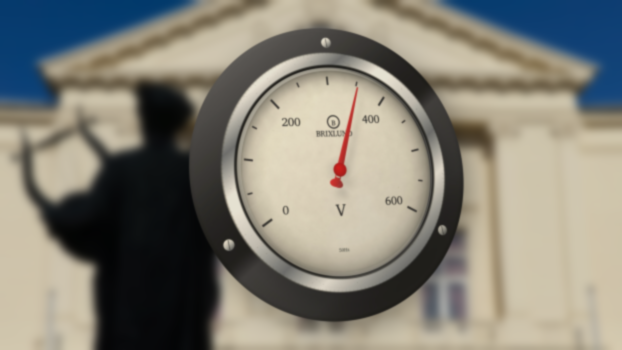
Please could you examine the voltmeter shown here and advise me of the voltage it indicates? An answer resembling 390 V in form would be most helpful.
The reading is 350 V
